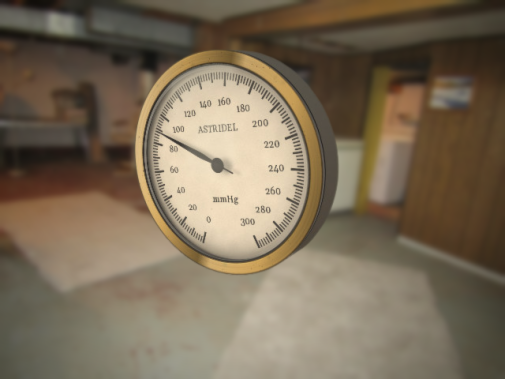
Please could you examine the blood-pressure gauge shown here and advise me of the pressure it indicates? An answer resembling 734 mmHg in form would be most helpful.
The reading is 90 mmHg
